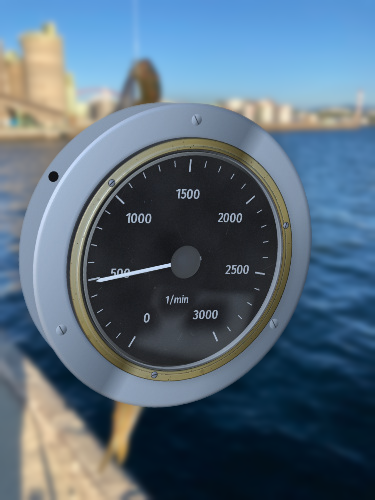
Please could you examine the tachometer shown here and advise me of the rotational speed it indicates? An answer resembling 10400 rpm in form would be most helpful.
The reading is 500 rpm
